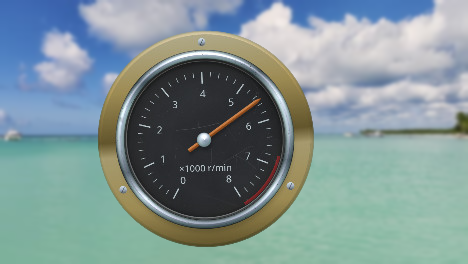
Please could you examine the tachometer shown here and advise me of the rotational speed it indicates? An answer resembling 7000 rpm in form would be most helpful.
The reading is 5500 rpm
